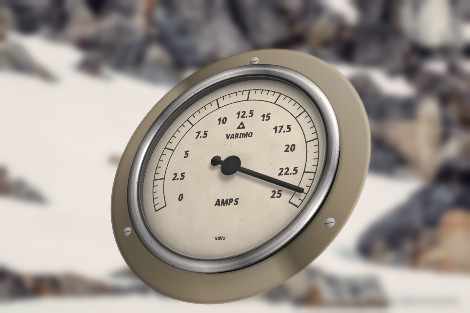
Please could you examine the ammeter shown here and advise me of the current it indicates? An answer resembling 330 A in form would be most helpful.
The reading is 24 A
